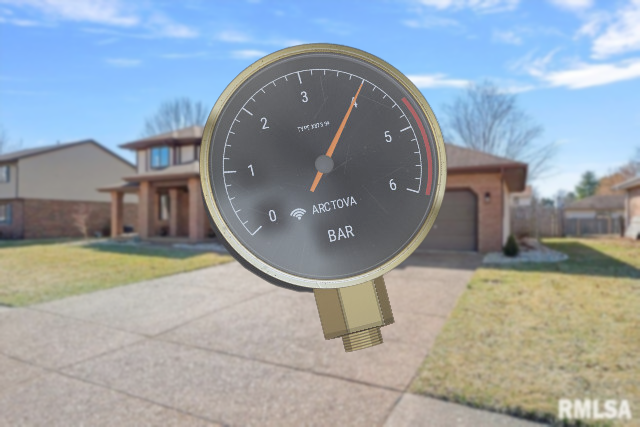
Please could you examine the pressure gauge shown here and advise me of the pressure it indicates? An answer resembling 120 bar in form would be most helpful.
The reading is 4 bar
